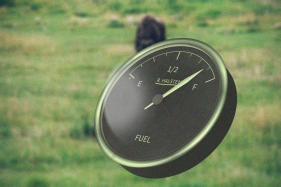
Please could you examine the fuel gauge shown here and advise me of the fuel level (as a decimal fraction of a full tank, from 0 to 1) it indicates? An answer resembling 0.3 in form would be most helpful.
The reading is 0.875
